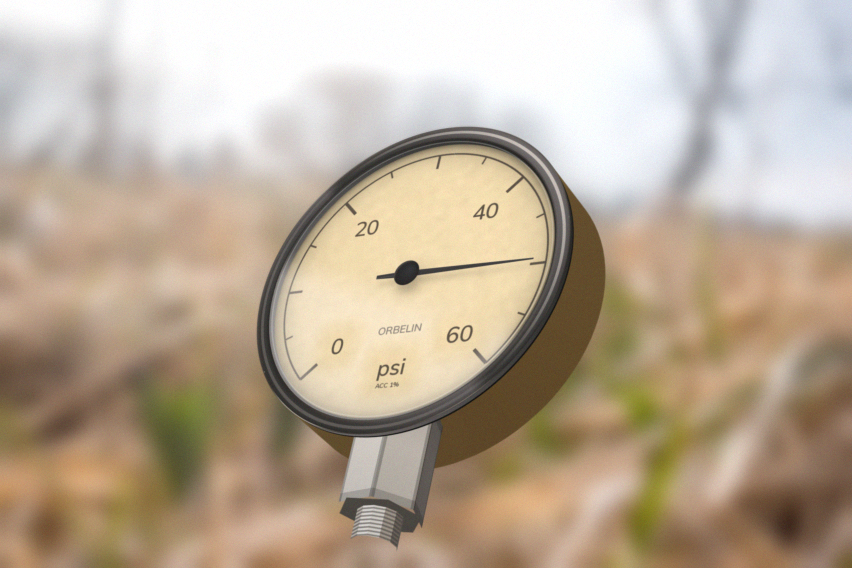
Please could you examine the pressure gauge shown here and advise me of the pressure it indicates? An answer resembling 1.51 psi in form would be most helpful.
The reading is 50 psi
